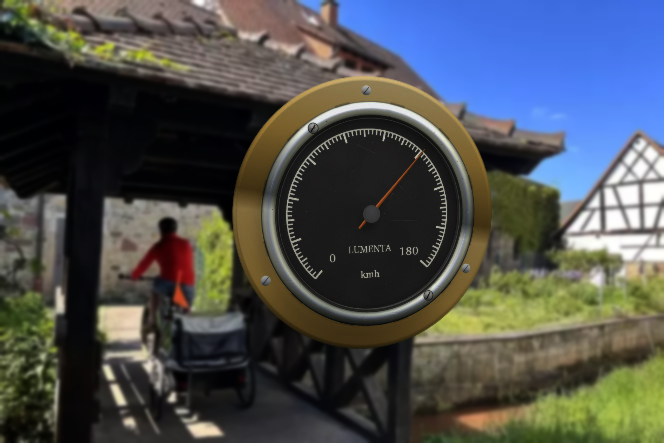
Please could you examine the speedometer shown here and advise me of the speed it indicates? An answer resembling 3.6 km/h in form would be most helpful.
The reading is 120 km/h
